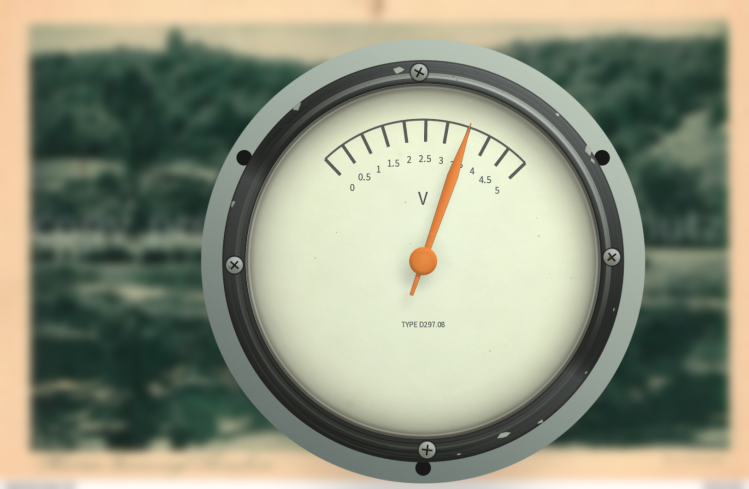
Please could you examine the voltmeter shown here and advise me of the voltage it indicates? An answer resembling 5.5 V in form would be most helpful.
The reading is 3.5 V
